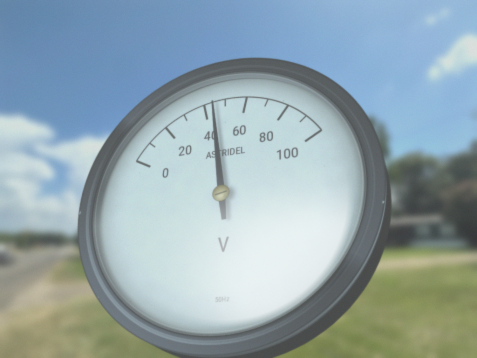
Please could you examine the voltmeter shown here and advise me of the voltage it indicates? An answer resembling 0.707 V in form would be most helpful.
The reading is 45 V
